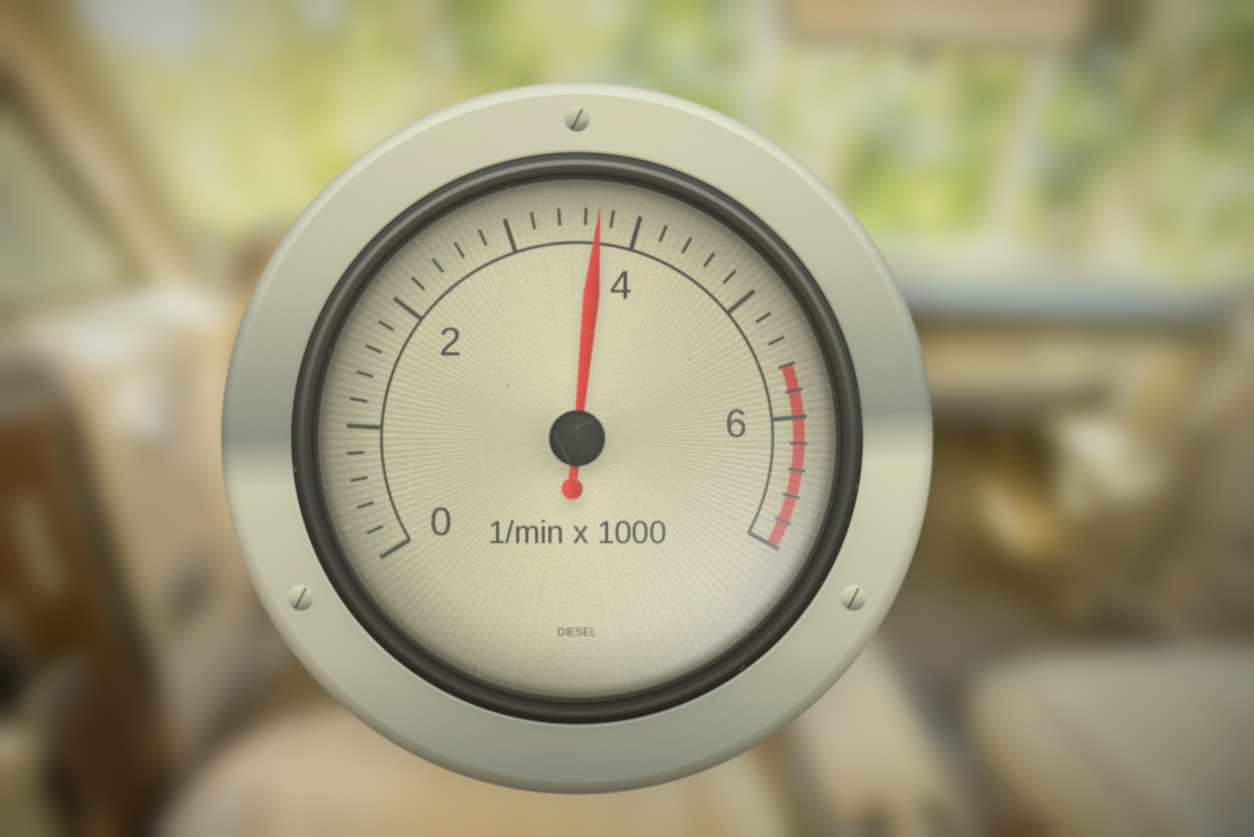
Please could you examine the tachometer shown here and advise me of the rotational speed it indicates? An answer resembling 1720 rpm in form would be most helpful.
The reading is 3700 rpm
